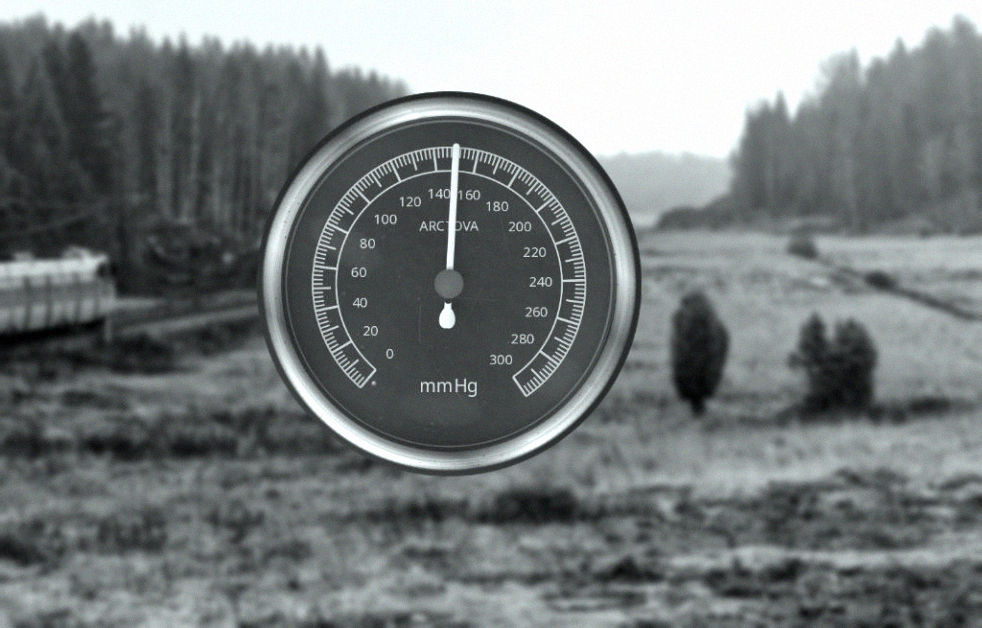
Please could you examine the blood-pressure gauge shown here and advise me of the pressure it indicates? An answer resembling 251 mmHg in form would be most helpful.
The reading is 150 mmHg
